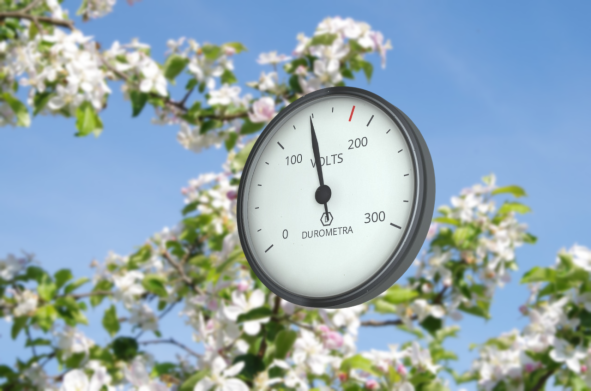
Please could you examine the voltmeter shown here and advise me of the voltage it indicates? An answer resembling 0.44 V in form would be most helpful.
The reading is 140 V
